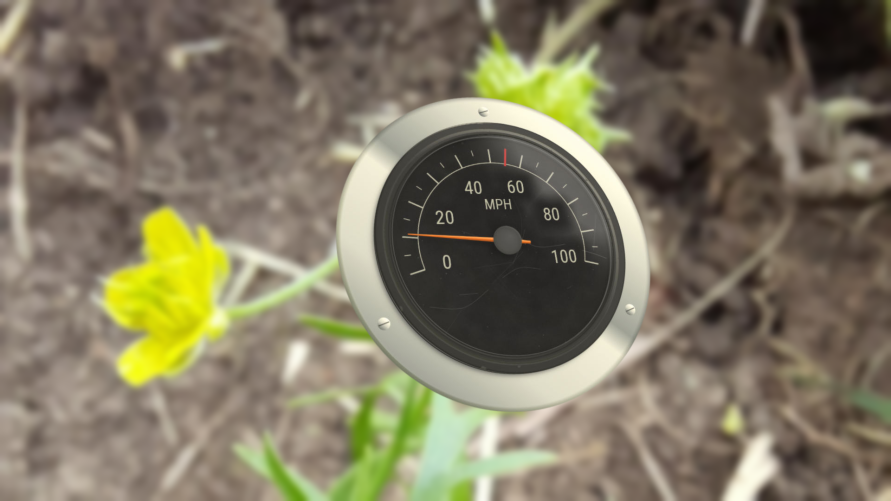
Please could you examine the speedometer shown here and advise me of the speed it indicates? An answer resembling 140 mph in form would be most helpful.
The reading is 10 mph
